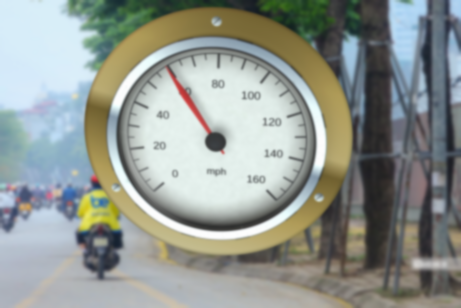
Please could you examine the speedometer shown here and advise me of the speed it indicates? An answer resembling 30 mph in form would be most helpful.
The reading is 60 mph
